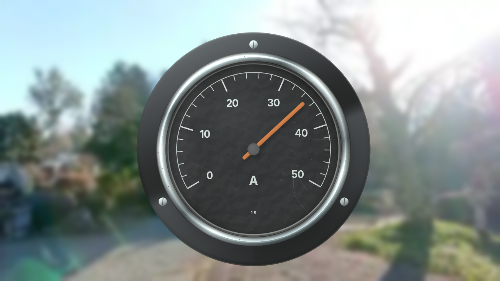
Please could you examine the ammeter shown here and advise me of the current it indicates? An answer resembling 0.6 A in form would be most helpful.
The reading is 35 A
